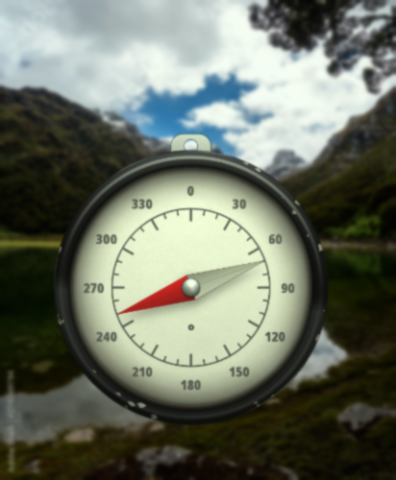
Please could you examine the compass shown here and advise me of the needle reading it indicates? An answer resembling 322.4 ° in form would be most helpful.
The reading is 250 °
